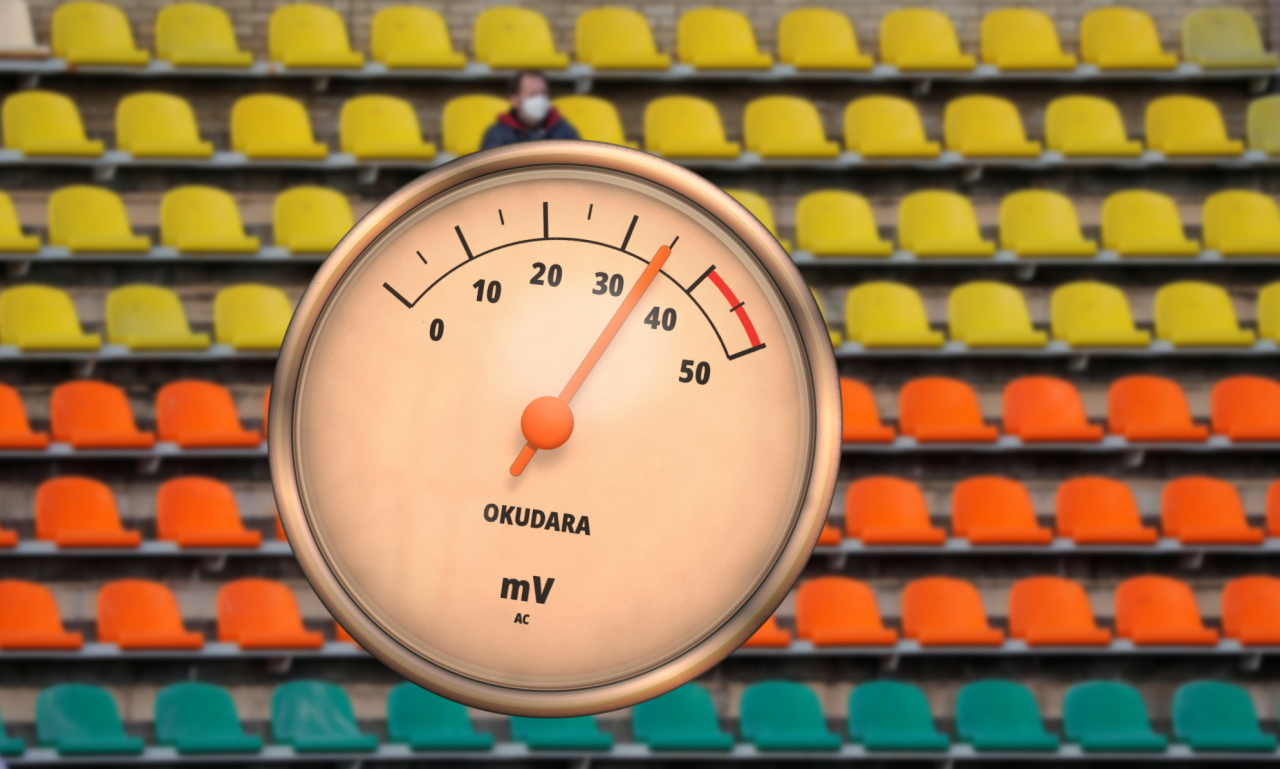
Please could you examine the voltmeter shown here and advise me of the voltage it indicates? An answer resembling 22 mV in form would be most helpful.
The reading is 35 mV
